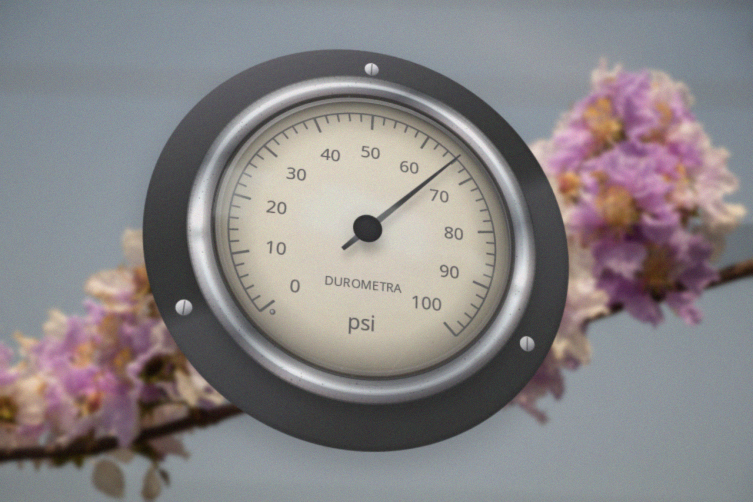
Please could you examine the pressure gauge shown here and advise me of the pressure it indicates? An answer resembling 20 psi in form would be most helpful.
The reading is 66 psi
